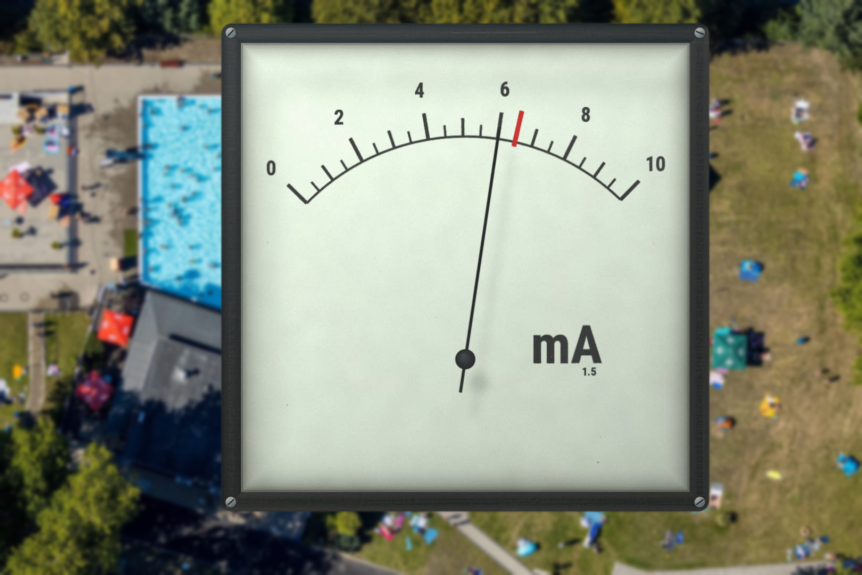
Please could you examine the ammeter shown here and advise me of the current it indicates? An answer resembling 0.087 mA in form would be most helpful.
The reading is 6 mA
